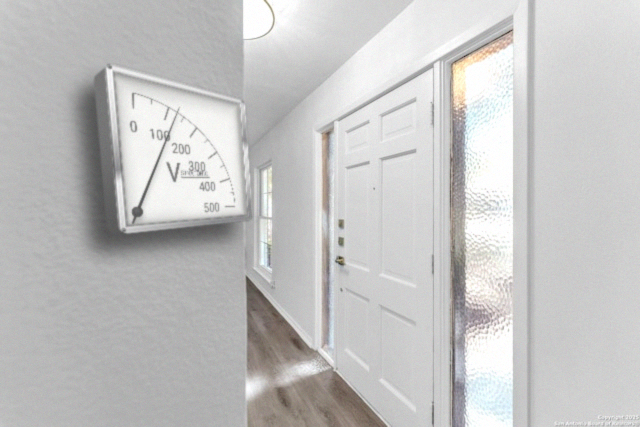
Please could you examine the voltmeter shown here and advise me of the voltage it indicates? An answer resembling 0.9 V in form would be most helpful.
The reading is 125 V
